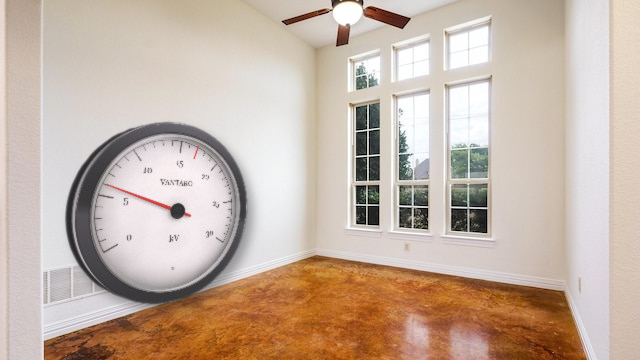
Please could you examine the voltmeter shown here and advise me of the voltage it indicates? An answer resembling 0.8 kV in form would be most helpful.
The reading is 6 kV
